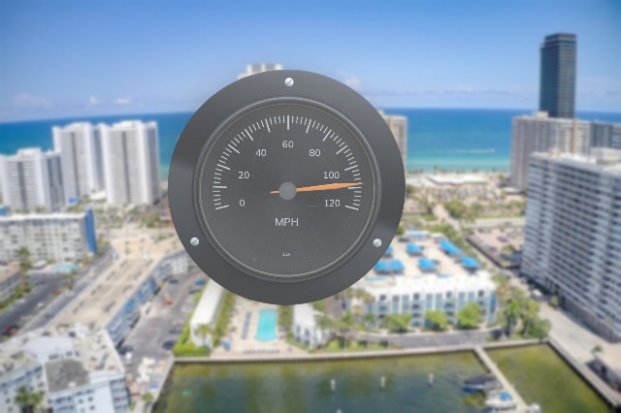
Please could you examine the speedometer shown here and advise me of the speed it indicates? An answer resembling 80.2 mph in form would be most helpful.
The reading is 108 mph
